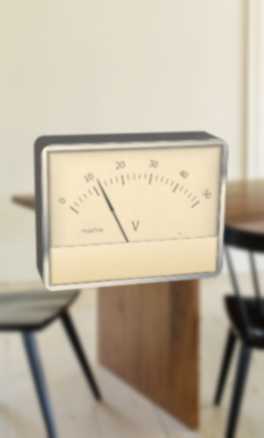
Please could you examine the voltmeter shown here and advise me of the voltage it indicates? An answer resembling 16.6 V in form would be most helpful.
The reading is 12 V
